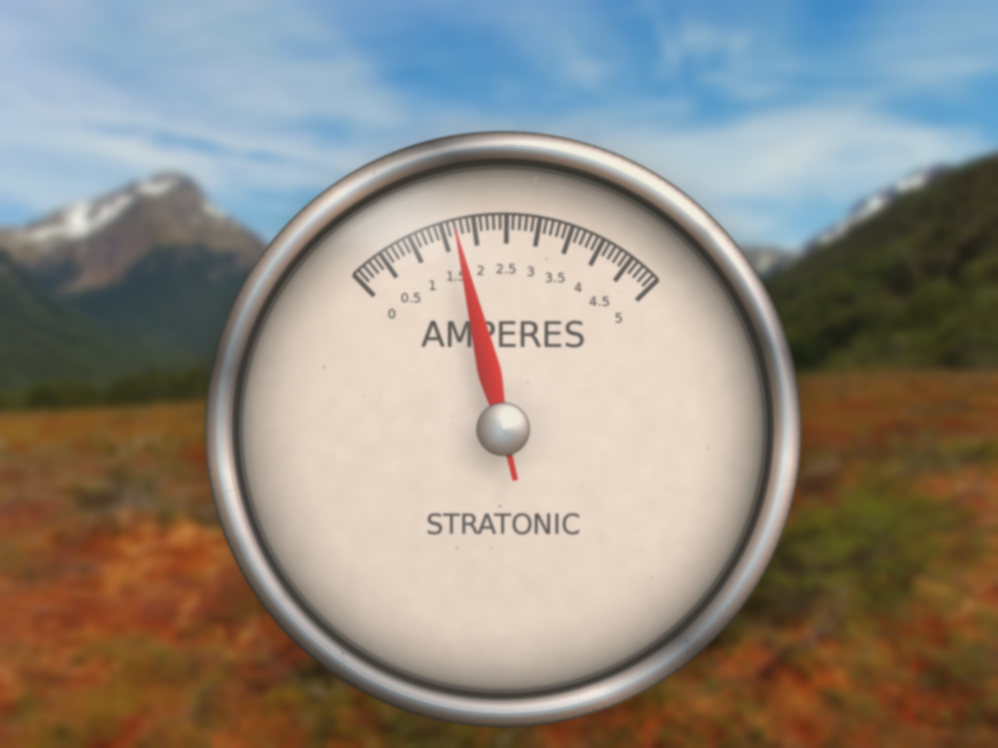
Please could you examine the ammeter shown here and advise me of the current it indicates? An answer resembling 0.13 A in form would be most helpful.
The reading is 1.7 A
